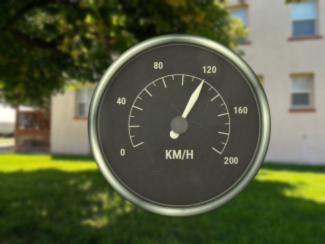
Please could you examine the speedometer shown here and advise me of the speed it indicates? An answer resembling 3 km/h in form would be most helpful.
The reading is 120 km/h
